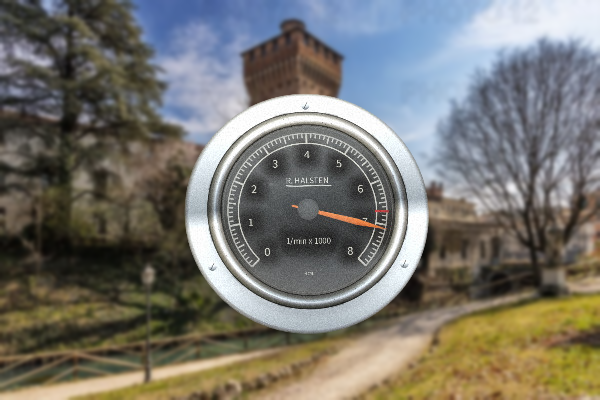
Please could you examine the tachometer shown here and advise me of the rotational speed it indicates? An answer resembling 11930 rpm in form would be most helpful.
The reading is 7100 rpm
